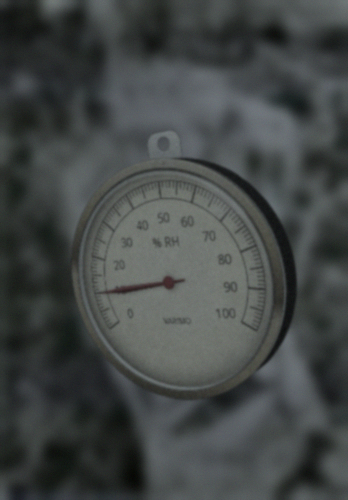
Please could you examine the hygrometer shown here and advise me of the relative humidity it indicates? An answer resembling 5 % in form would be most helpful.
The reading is 10 %
